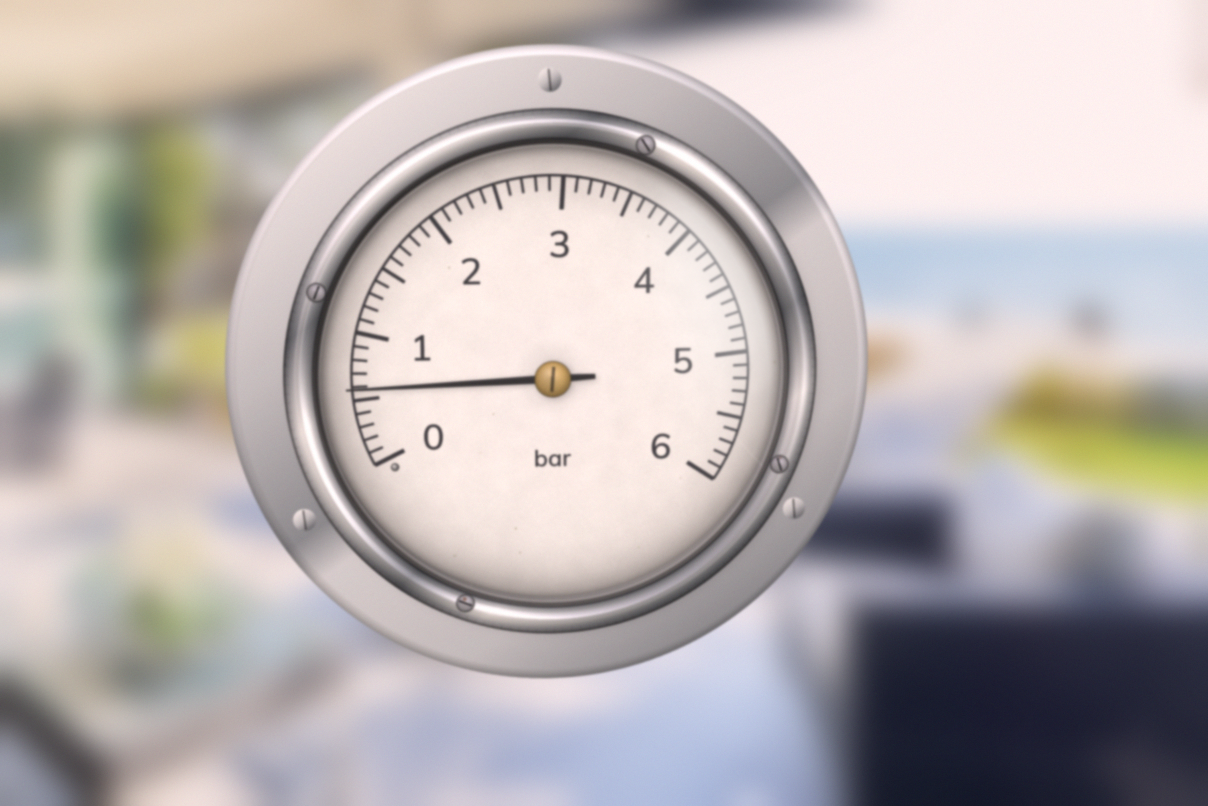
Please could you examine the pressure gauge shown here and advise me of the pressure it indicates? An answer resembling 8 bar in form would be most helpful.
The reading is 0.6 bar
